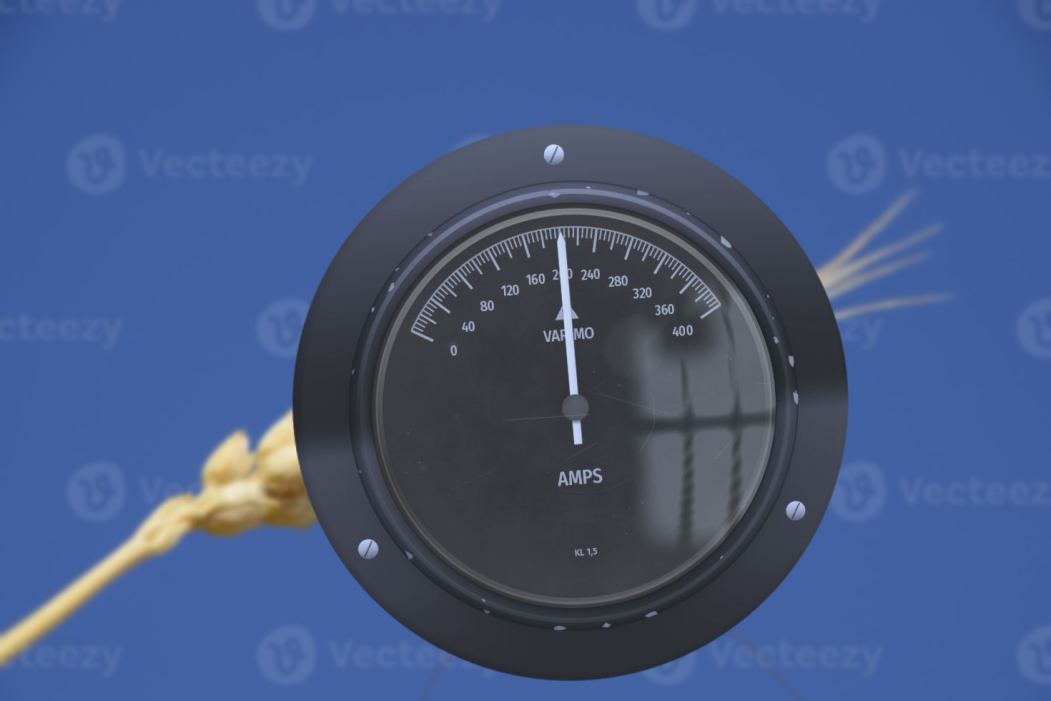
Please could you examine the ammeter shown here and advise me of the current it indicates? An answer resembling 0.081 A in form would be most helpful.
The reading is 200 A
